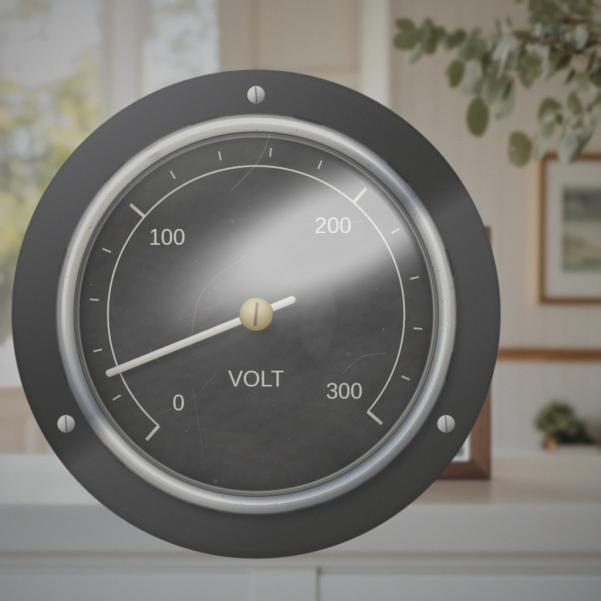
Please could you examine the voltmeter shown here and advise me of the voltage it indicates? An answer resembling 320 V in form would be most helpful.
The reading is 30 V
